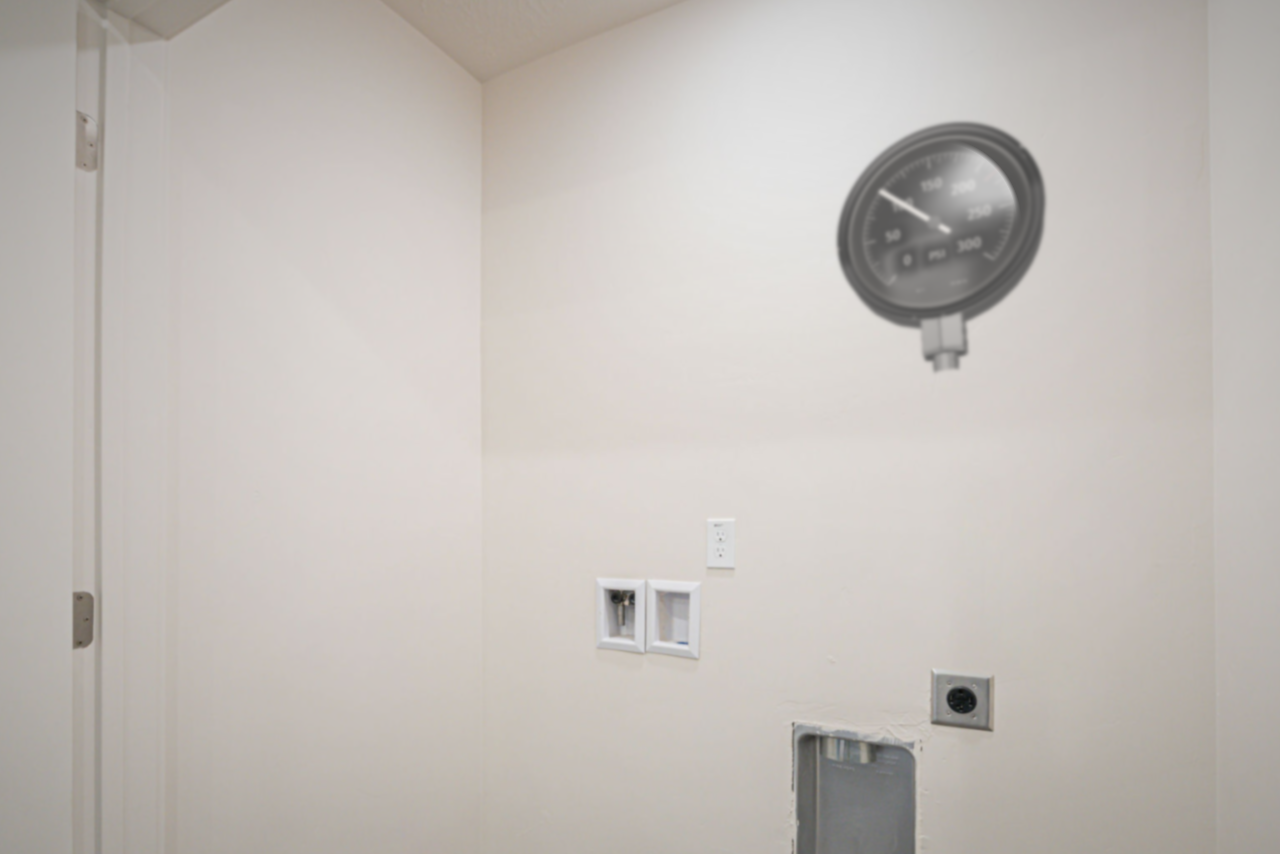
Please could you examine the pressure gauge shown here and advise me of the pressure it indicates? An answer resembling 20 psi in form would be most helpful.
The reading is 100 psi
